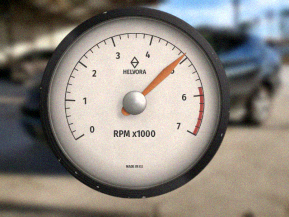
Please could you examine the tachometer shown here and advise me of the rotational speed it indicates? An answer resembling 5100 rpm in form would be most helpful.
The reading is 4900 rpm
